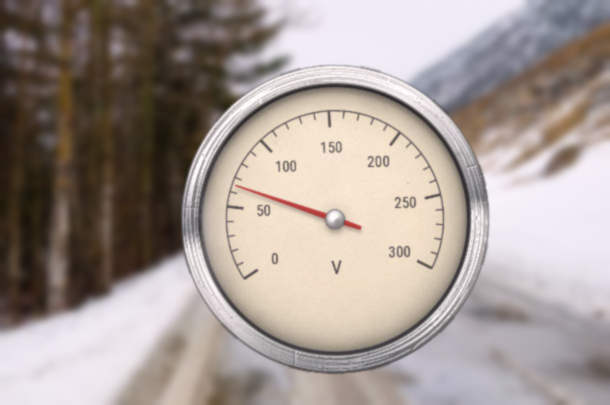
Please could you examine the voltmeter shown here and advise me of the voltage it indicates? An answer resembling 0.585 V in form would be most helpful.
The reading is 65 V
